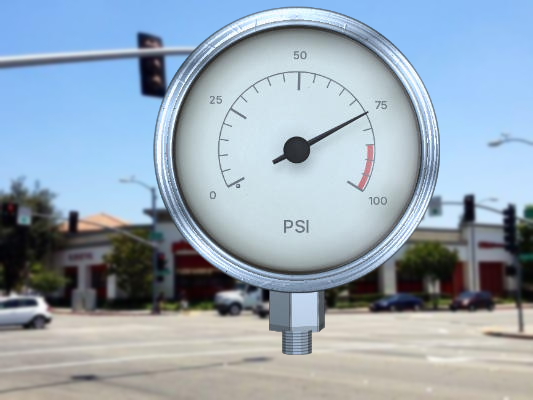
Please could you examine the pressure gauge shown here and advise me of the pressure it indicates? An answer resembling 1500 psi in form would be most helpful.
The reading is 75 psi
